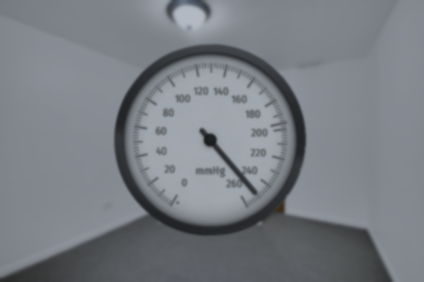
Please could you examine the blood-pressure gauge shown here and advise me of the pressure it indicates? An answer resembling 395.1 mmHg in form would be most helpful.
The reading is 250 mmHg
